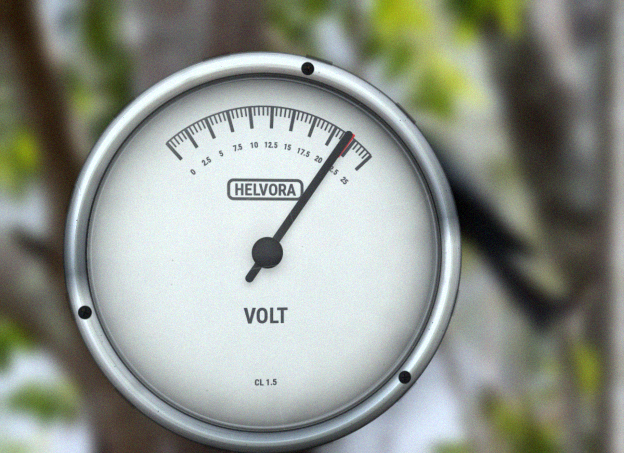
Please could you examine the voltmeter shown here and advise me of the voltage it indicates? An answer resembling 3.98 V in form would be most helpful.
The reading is 21.5 V
